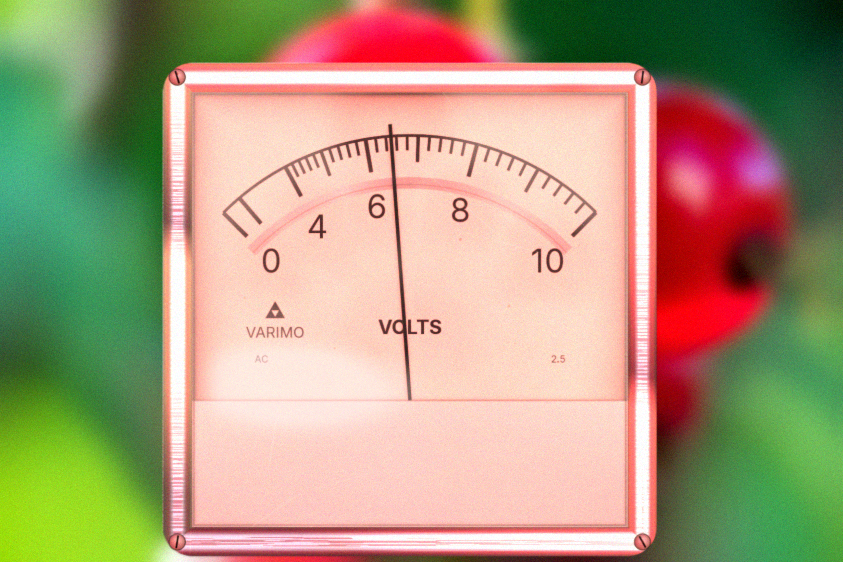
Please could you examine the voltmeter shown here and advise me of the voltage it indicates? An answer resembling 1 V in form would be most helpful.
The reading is 6.5 V
